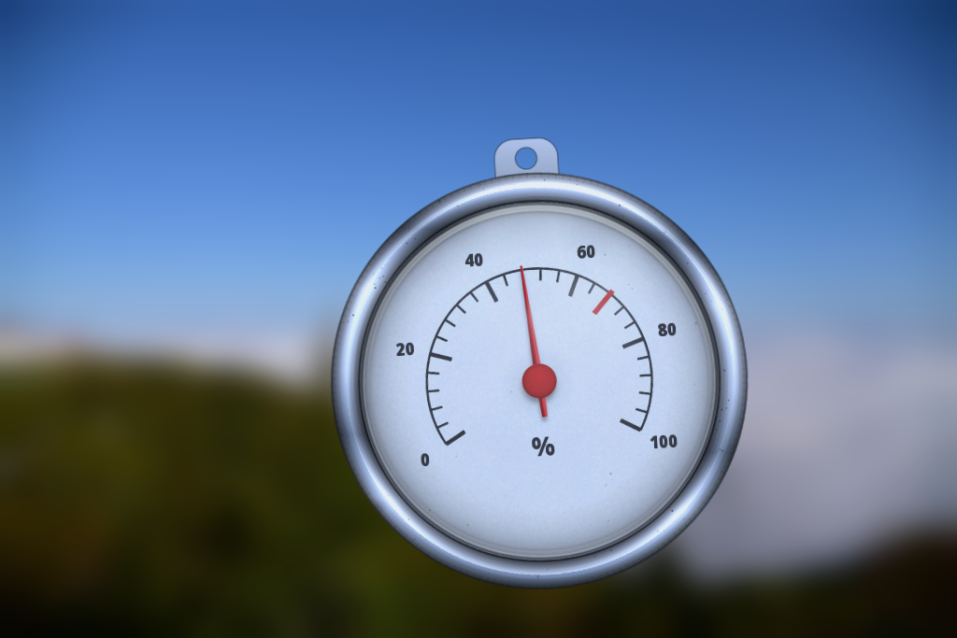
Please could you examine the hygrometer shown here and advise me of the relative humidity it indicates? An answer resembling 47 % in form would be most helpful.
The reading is 48 %
